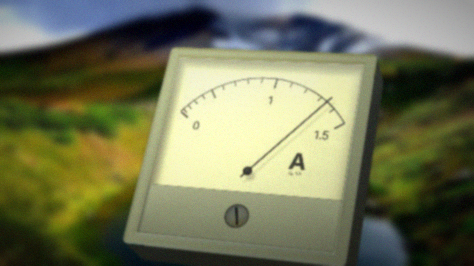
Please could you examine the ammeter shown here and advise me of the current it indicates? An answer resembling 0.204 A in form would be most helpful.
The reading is 1.35 A
